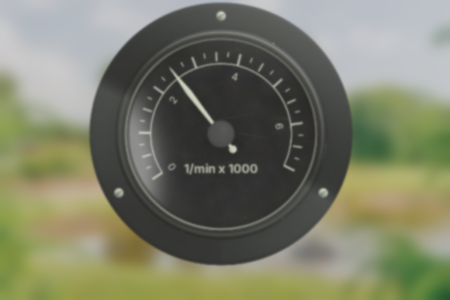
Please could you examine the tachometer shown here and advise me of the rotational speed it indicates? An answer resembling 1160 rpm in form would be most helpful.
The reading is 2500 rpm
